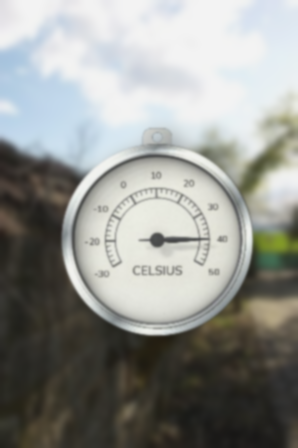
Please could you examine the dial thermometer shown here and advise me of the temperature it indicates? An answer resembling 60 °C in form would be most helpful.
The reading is 40 °C
